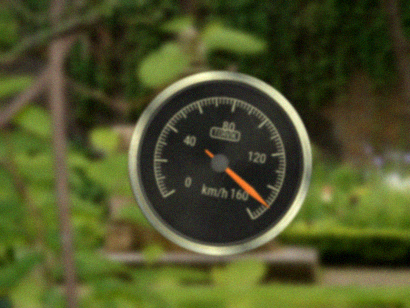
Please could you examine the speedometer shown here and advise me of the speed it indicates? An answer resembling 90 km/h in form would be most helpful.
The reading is 150 km/h
